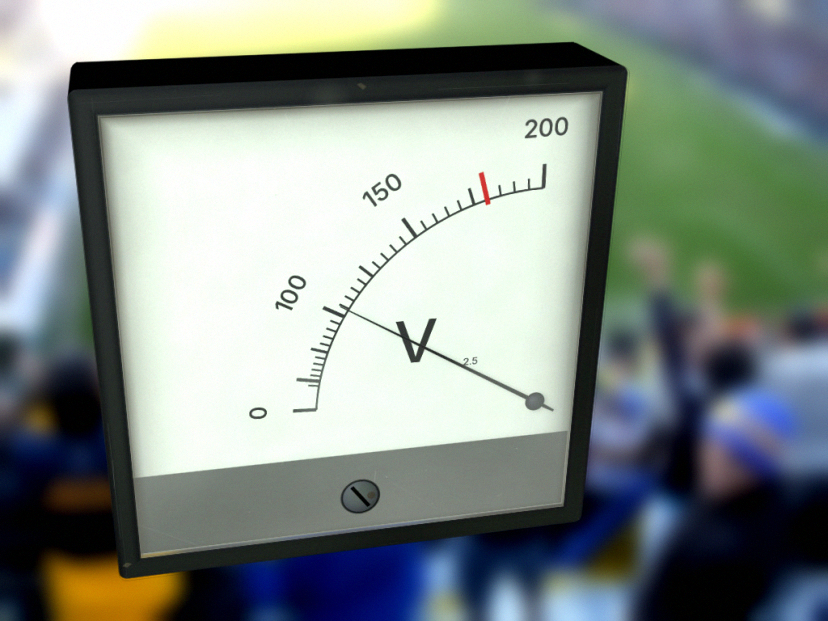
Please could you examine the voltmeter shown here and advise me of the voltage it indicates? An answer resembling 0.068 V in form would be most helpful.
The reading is 105 V
